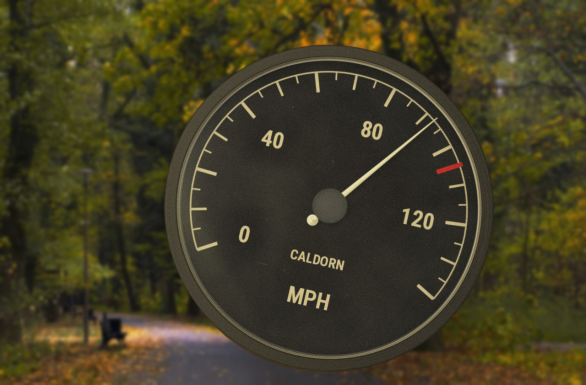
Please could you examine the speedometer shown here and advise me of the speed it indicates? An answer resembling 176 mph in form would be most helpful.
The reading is 92.5 mph
